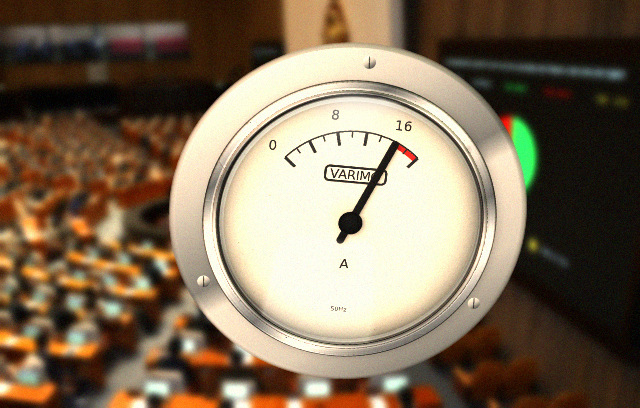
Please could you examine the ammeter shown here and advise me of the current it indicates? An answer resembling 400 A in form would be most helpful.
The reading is 16 A
